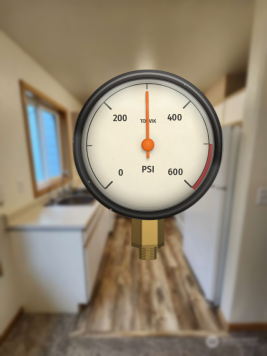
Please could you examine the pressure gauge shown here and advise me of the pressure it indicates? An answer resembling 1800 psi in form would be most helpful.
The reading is 300 psi
